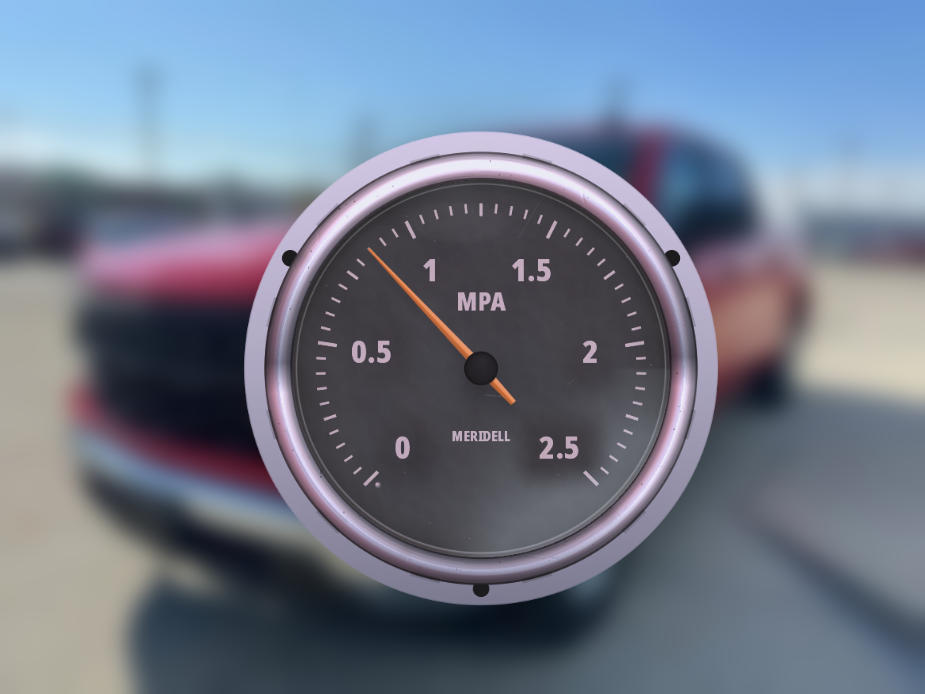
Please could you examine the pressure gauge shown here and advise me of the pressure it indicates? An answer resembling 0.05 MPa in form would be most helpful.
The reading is 0.85 MPa
